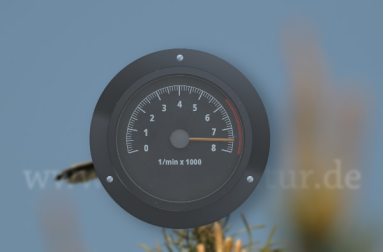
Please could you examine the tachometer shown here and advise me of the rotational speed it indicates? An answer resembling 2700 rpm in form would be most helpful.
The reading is 7500 rpm
